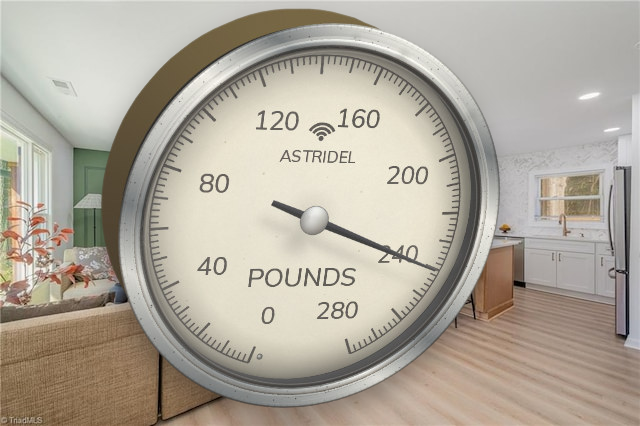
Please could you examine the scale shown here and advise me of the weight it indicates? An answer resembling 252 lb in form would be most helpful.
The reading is 240 lb
